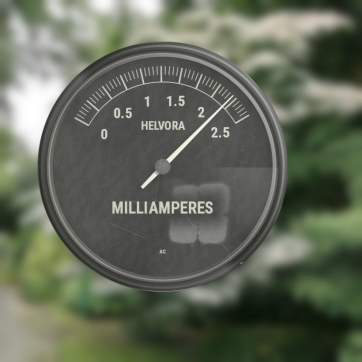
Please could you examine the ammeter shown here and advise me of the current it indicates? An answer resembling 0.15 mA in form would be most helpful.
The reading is 2.2 mA
